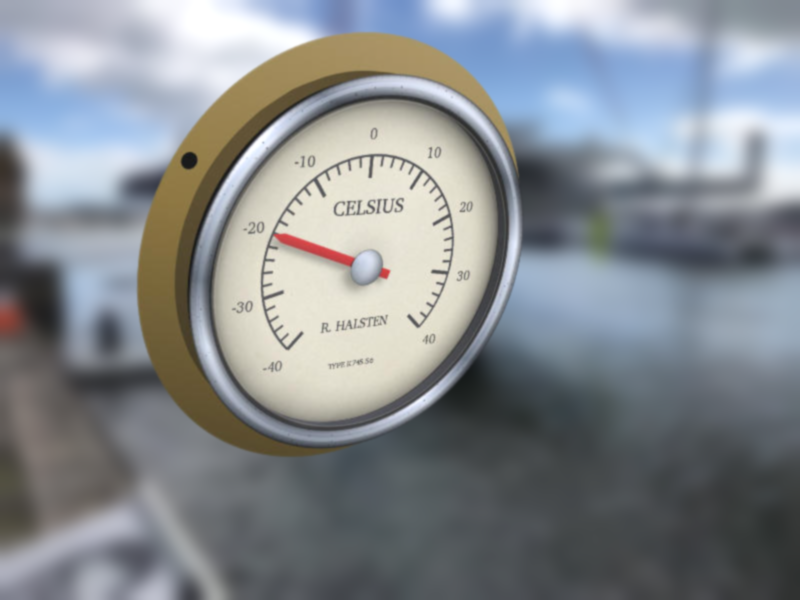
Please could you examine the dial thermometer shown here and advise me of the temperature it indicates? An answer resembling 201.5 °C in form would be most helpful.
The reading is -20 °C
